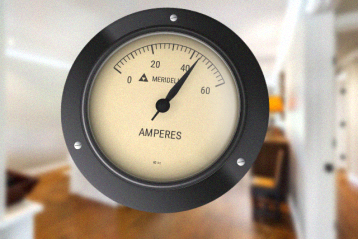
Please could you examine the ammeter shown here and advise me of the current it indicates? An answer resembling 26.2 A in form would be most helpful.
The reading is 44 A
